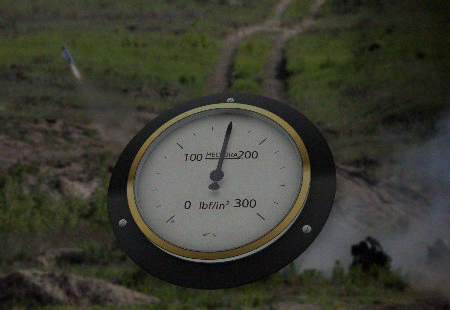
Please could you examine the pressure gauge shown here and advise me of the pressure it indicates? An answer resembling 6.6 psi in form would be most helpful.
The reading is 160 psi
